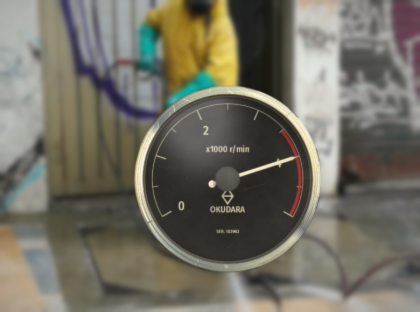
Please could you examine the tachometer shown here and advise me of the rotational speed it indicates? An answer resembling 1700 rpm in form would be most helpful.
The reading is 4000 rpm
